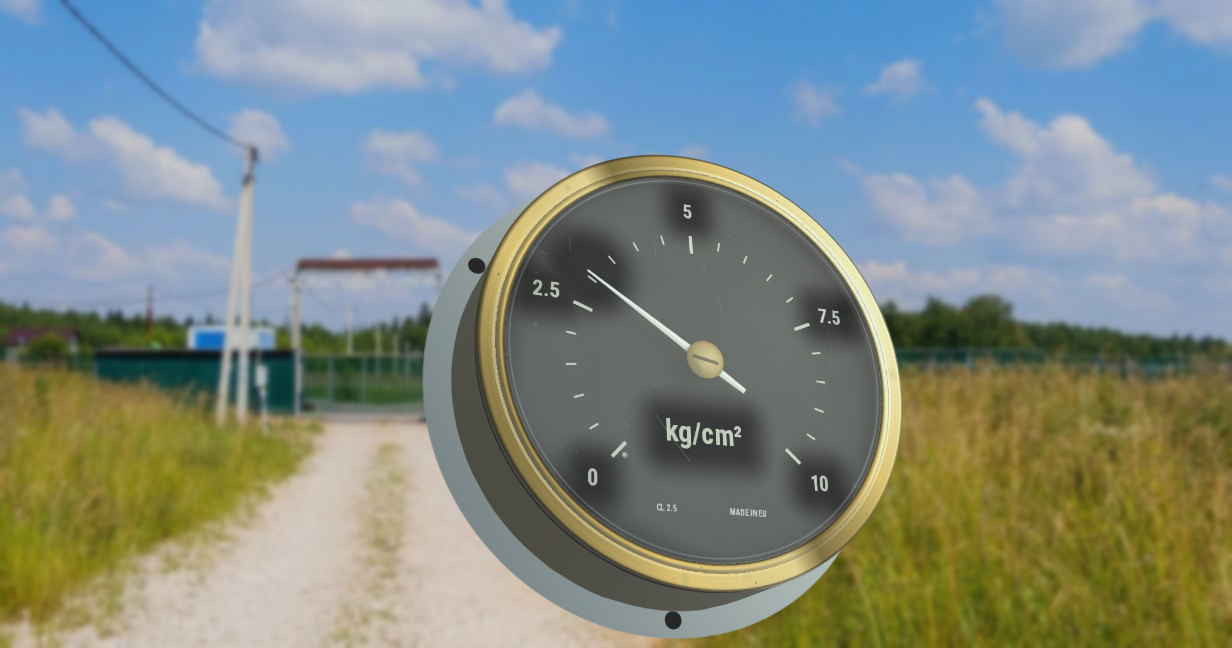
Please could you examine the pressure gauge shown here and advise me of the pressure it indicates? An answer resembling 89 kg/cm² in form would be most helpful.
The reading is 3 kg/cm²
